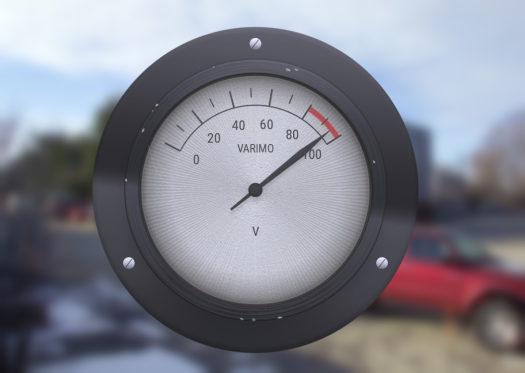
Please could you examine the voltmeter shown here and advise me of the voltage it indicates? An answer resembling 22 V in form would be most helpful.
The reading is 95 V
